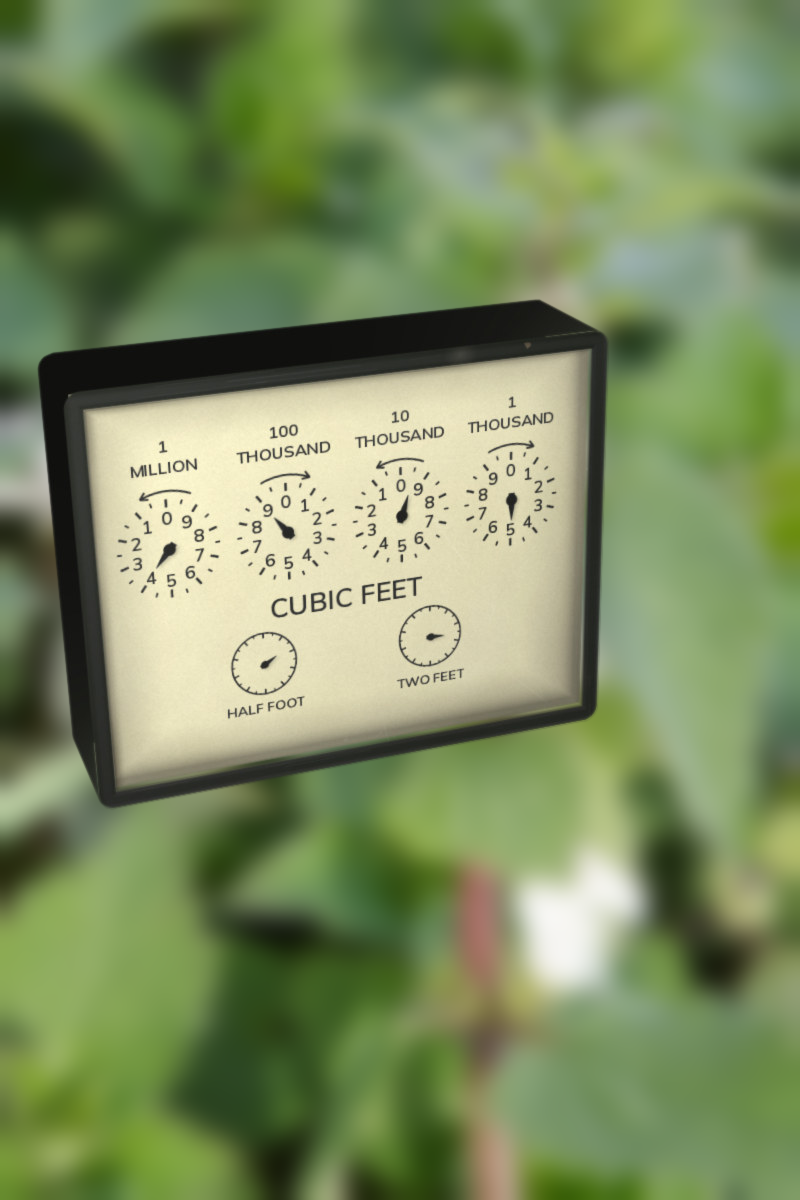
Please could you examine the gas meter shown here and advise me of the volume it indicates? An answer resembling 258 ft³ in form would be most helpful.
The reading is 389500 ft³
